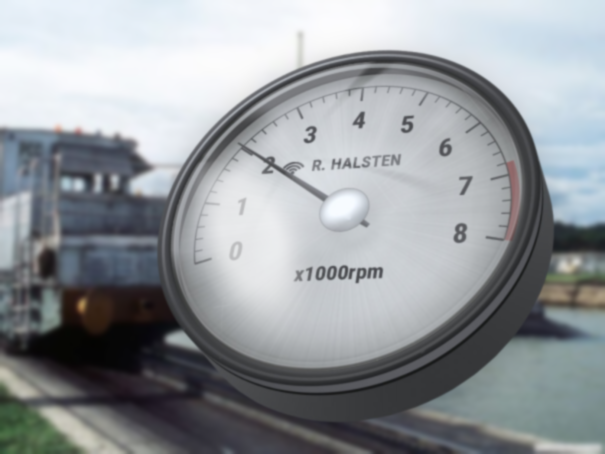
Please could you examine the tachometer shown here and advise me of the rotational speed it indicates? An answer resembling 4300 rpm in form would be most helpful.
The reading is 2000 rpm
